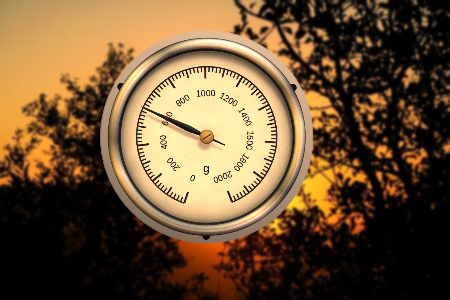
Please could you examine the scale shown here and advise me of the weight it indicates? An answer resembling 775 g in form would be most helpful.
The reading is 600 g
